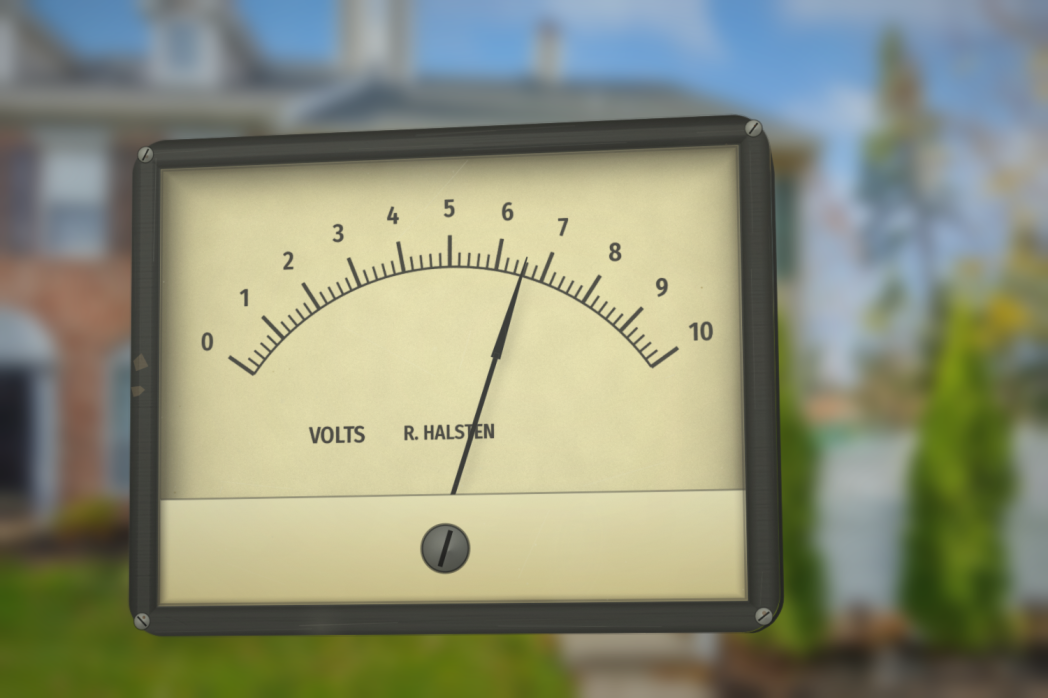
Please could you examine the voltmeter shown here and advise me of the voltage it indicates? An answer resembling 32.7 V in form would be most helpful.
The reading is 6.6 V
